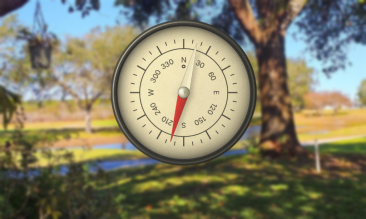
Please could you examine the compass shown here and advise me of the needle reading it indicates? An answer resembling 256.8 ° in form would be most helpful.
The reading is 195 °
